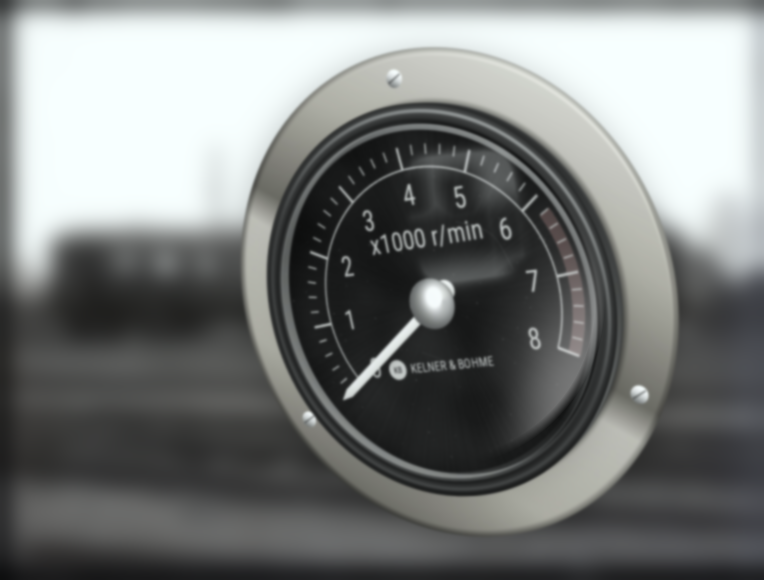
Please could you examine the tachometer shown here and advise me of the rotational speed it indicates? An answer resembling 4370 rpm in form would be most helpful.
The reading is 0 rpm
